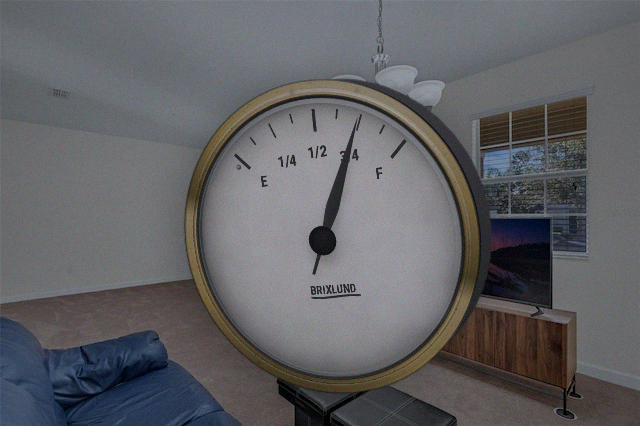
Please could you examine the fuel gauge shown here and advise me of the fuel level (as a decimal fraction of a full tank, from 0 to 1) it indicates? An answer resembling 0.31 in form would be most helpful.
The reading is 0.75
